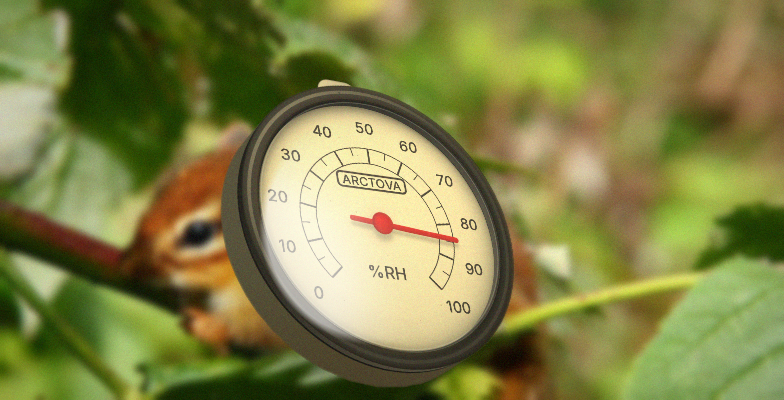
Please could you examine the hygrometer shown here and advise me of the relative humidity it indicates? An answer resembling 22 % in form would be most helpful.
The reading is 85 %
